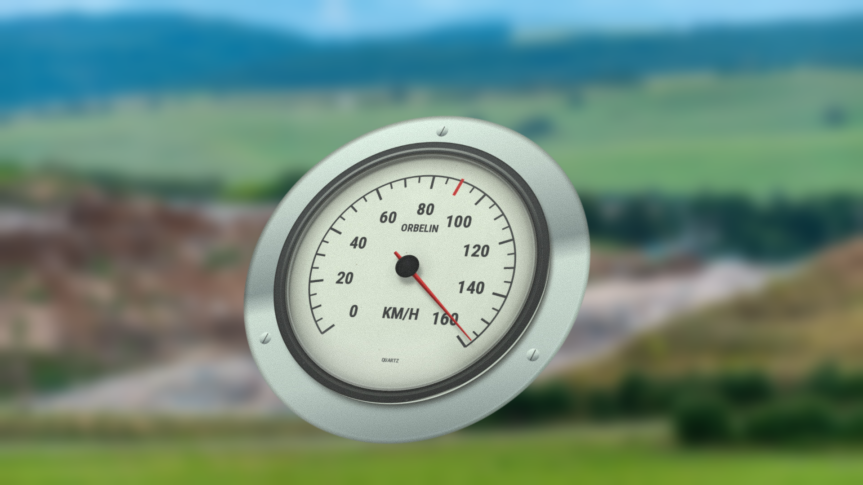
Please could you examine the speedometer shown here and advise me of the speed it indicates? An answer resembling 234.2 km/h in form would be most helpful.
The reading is 157.5 km/h
